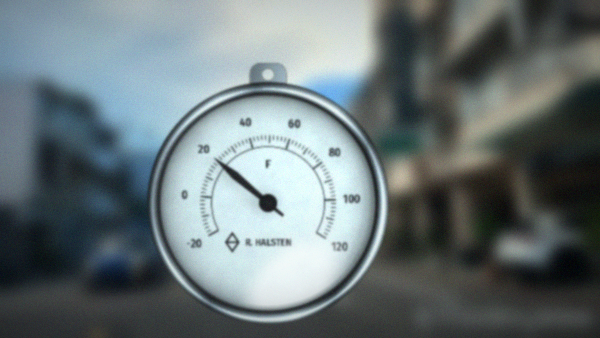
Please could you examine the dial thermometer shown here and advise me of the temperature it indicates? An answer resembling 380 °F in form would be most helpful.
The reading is 20 °F
